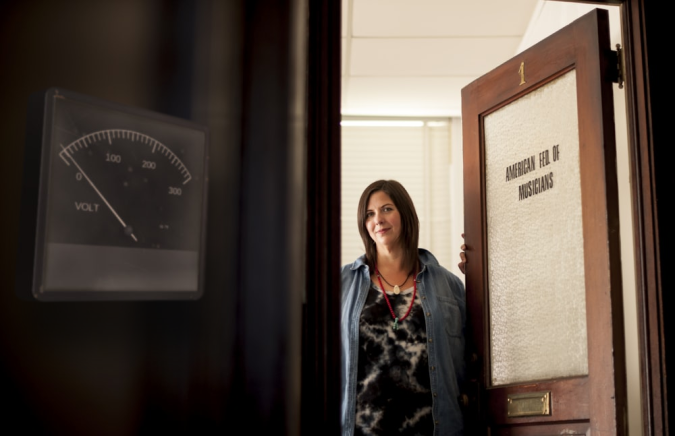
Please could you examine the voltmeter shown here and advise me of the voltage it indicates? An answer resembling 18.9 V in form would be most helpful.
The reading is 10 V
